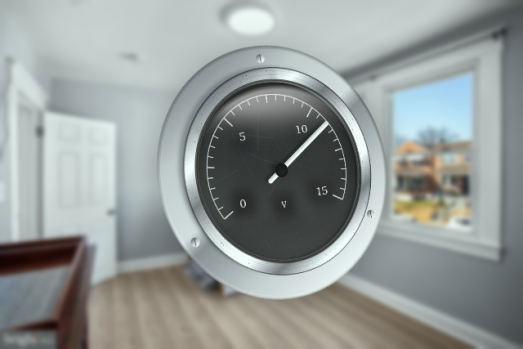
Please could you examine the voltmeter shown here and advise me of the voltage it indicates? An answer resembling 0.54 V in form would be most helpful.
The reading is 11 V
